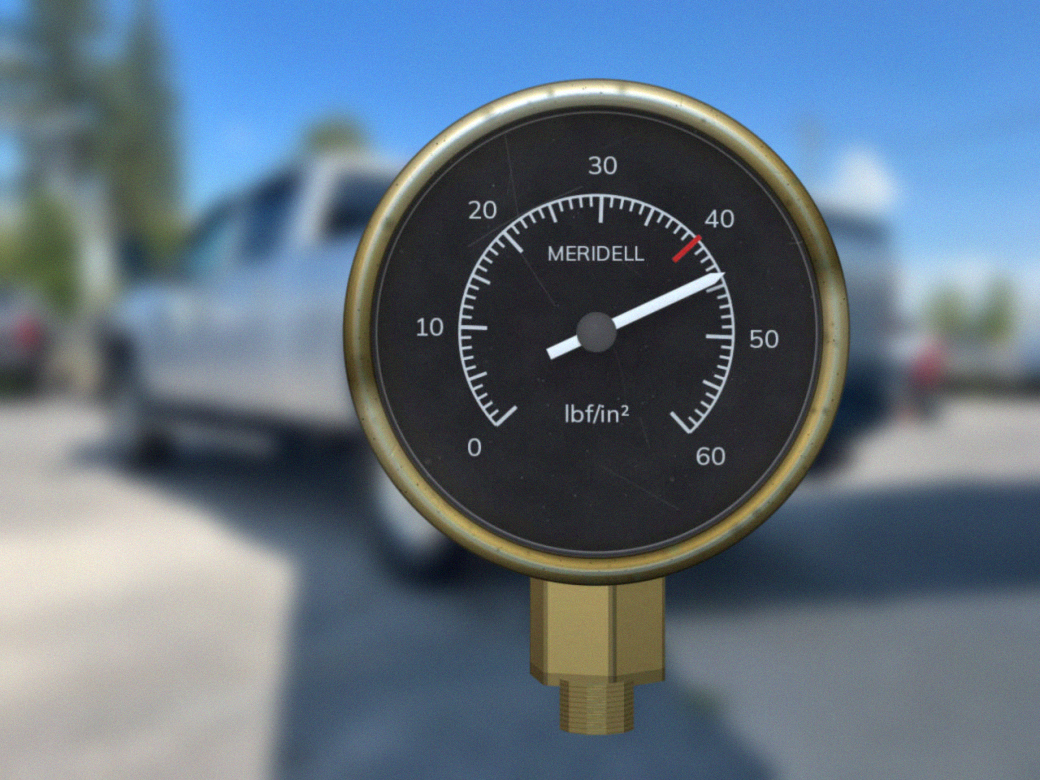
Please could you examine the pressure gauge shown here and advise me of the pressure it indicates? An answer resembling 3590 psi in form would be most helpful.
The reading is 44 psi
